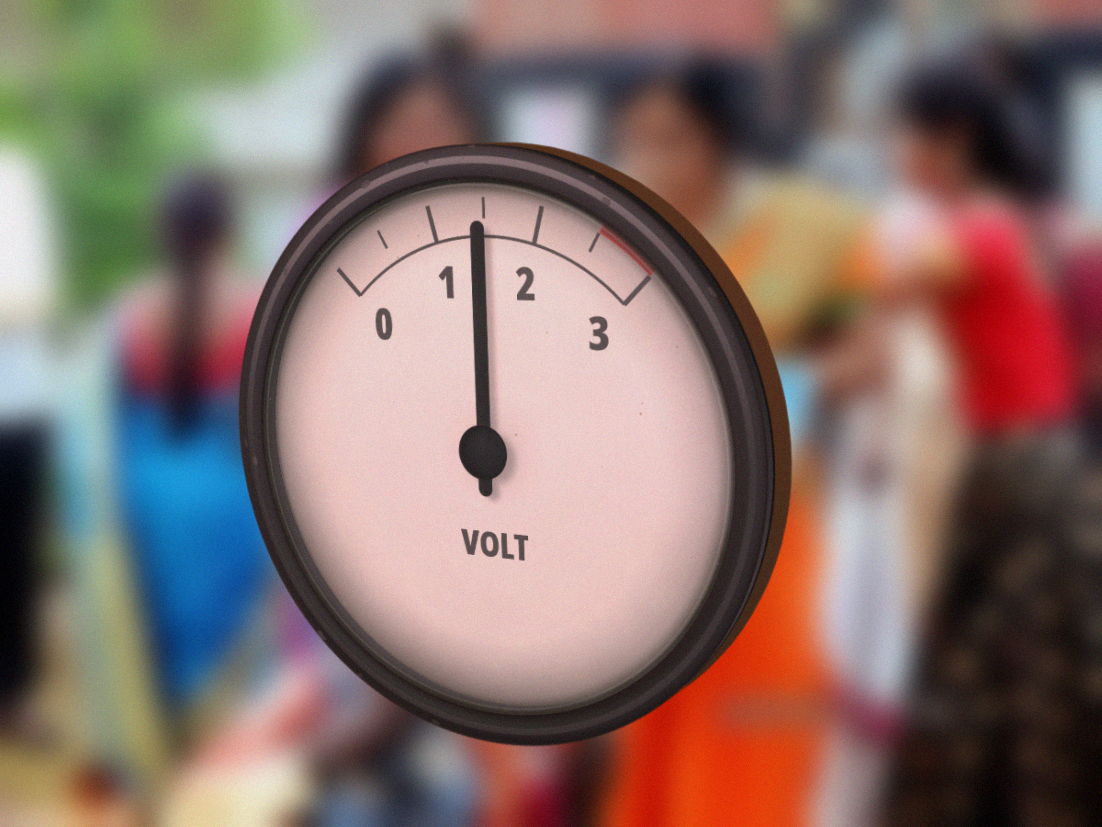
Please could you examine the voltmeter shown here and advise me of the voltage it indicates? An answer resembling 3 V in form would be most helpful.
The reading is 1.5 V
